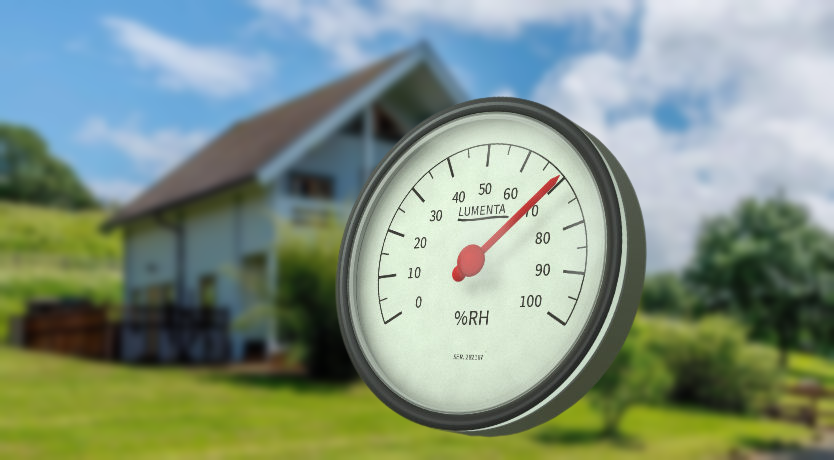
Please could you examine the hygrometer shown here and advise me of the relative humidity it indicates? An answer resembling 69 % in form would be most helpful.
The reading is 70 %
